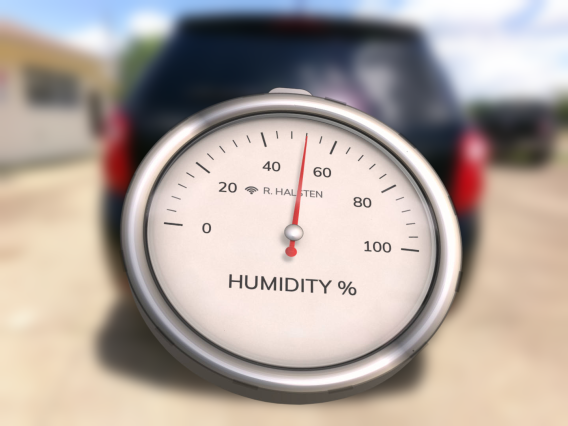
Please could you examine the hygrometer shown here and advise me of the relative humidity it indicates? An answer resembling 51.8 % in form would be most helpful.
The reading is 52 %
